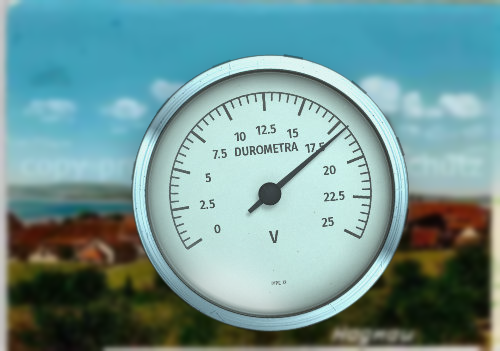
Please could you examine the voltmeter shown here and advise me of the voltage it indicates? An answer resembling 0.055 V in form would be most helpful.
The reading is 18 V
